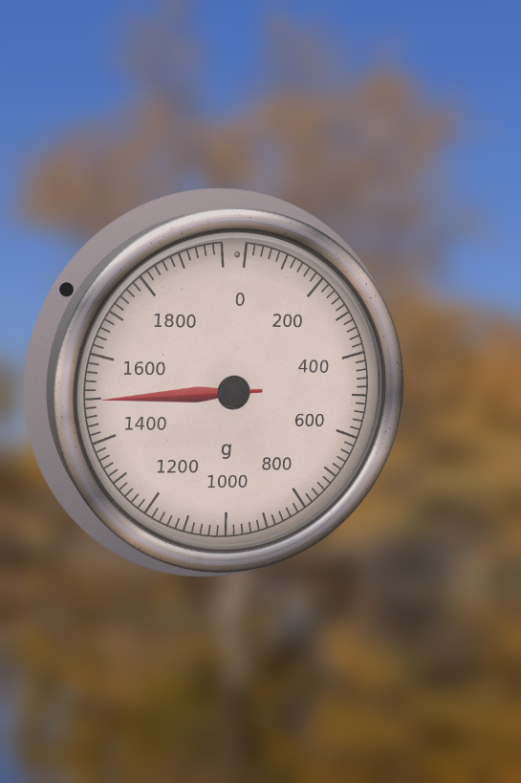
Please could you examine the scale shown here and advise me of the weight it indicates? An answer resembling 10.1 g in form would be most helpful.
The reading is 1500 g
